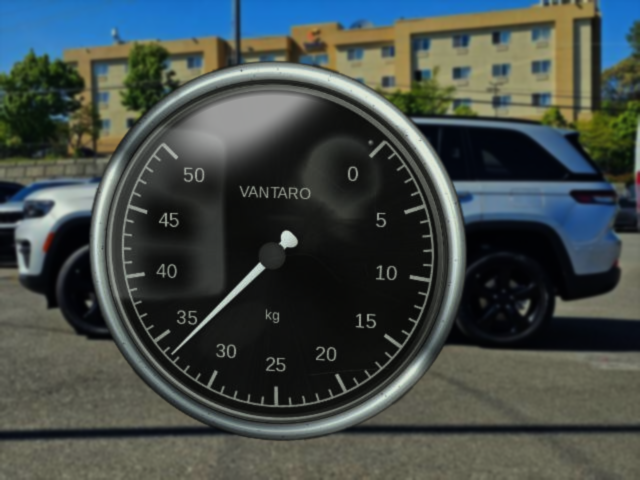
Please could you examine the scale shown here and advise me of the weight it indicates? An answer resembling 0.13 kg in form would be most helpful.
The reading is 33.5 kg
